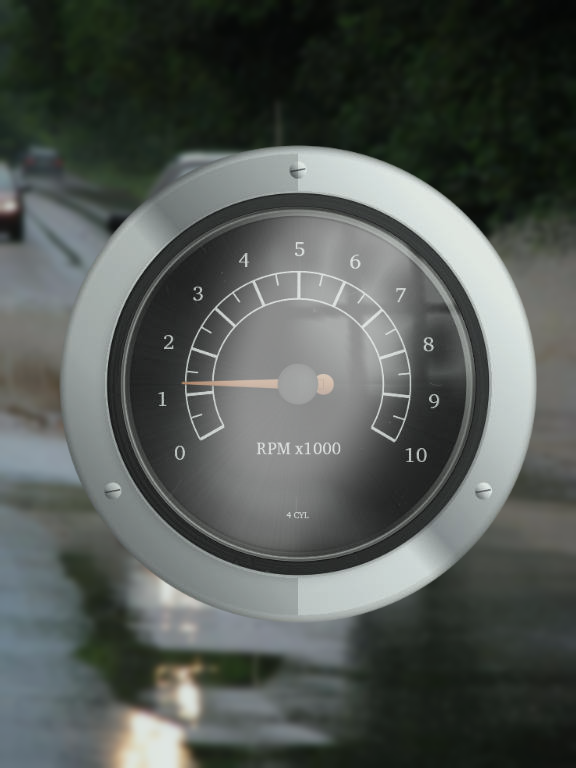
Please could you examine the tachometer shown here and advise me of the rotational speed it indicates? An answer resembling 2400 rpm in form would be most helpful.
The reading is 1250 rpm
